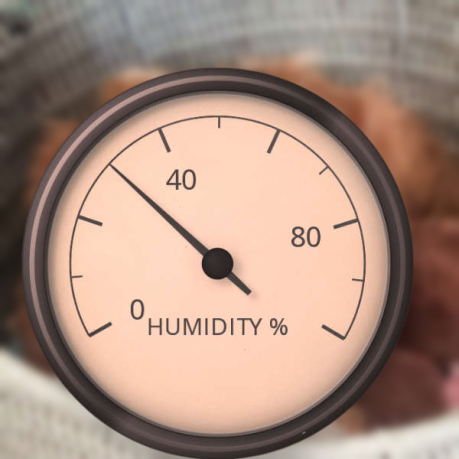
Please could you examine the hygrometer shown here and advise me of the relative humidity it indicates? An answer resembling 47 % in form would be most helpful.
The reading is 30 %
